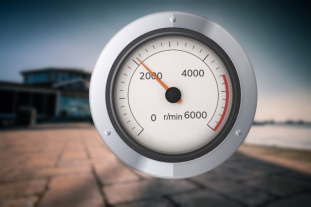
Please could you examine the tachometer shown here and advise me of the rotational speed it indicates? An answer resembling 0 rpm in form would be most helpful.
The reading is 2100 rpm
